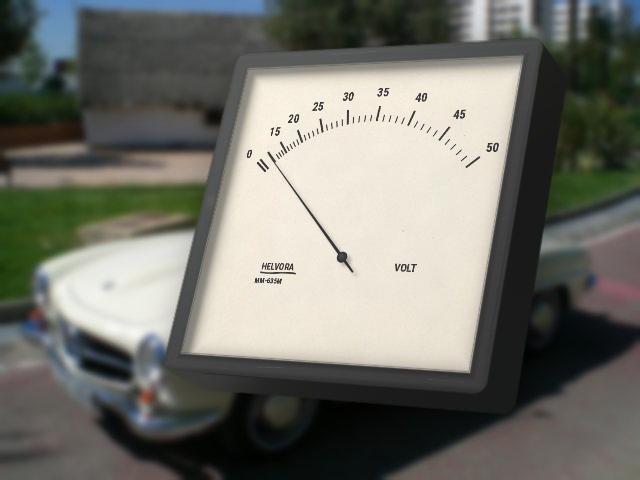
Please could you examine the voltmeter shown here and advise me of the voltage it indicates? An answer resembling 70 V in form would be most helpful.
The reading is 10 V
